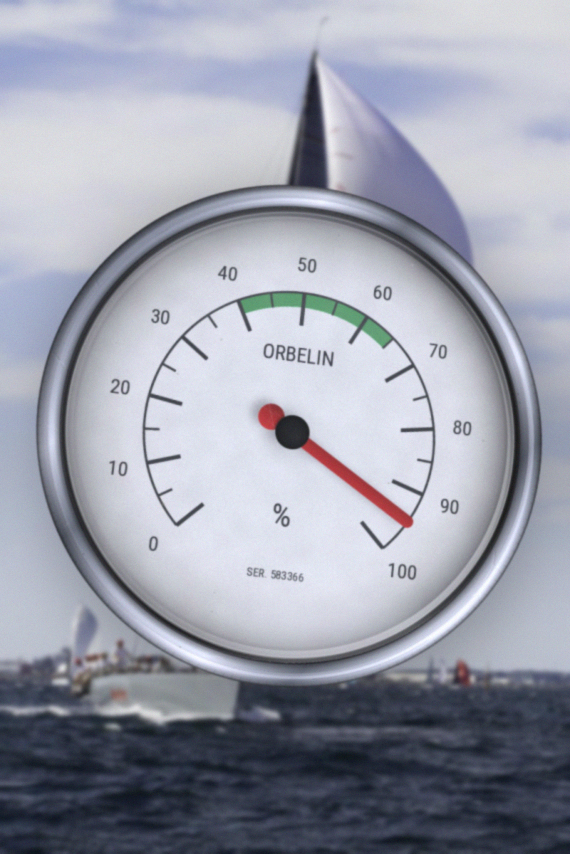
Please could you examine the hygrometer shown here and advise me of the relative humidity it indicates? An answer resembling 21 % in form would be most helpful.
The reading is 95 %
